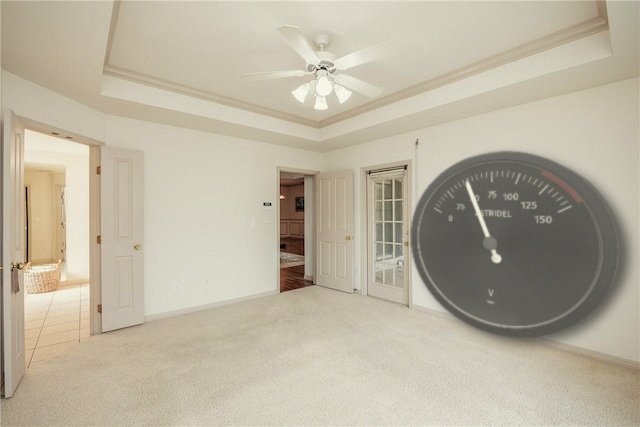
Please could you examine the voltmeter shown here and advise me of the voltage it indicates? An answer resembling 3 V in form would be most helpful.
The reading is 50 V
